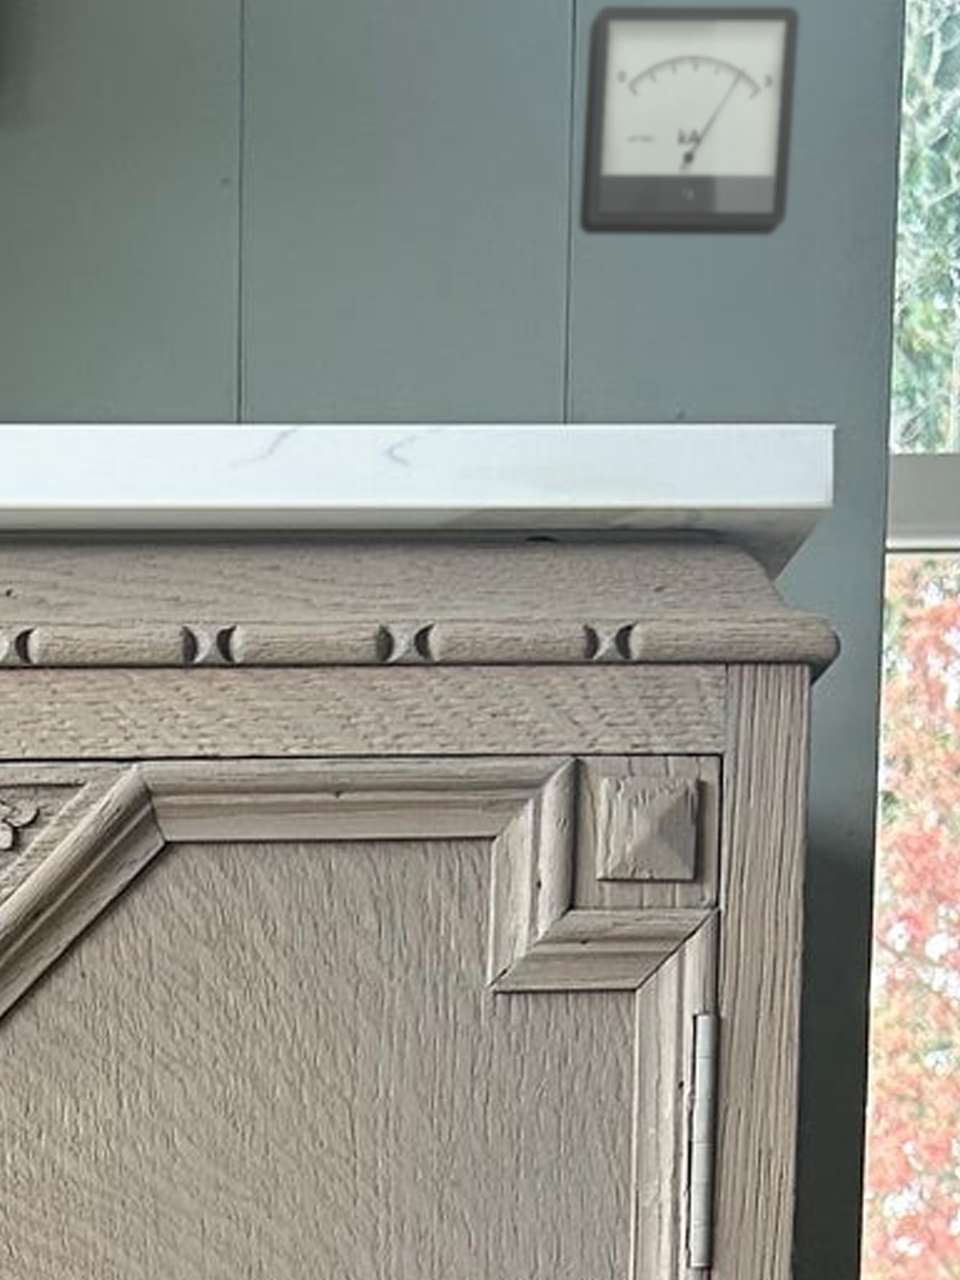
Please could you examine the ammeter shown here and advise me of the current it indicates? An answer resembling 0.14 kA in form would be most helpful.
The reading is 2.5 kA
